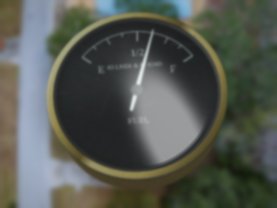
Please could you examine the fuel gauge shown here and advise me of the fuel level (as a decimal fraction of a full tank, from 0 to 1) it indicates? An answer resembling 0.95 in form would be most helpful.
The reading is 0.625
